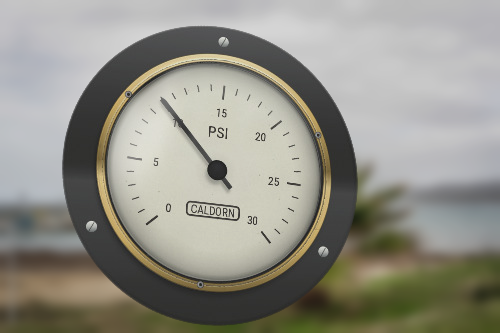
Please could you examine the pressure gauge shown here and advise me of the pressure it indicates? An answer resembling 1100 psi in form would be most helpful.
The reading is 10 psi
